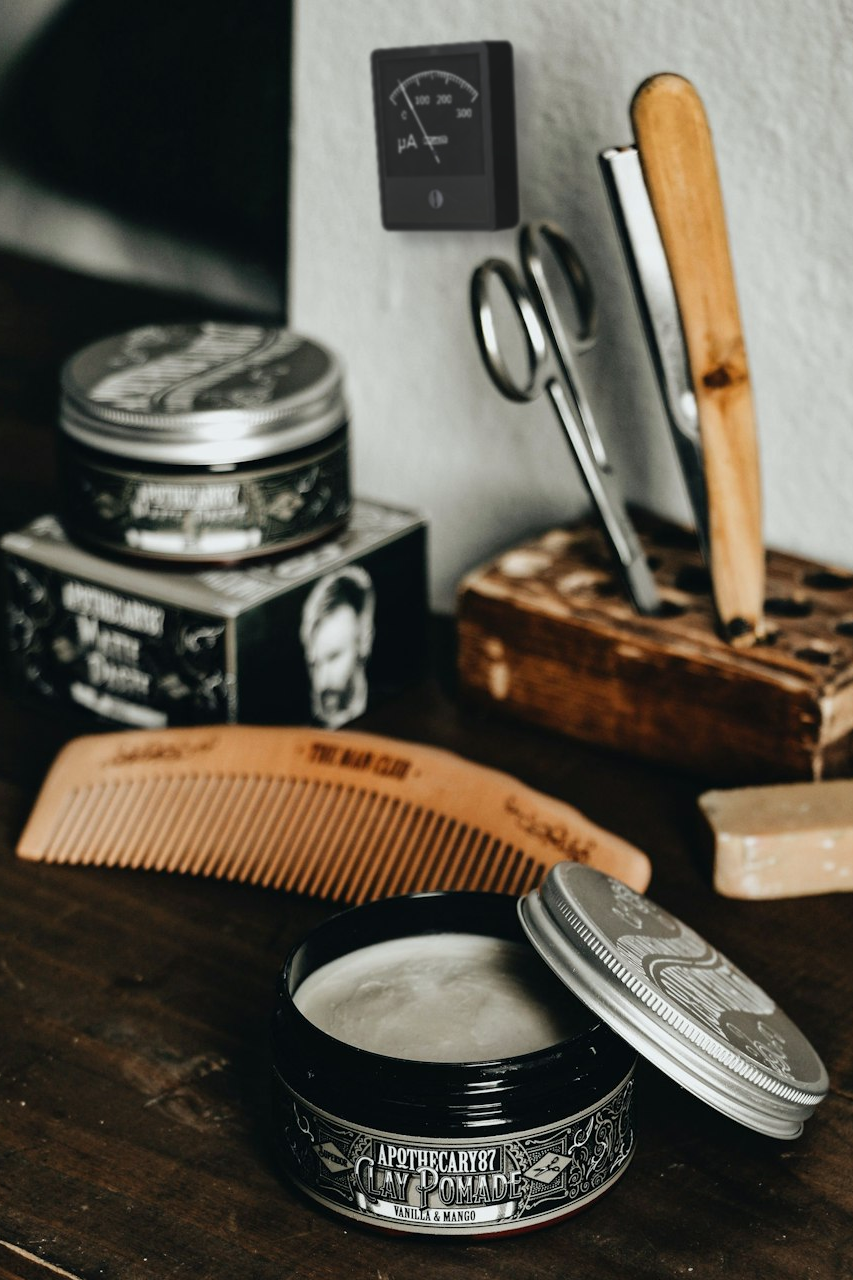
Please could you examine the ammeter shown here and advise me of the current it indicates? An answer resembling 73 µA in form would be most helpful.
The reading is 50 µA
